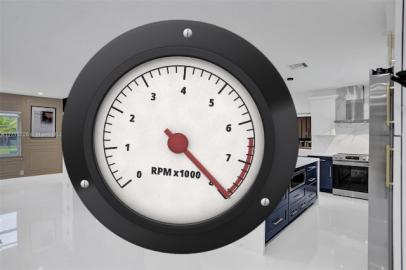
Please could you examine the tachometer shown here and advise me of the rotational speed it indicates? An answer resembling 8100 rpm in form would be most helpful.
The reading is 7900 rpm
